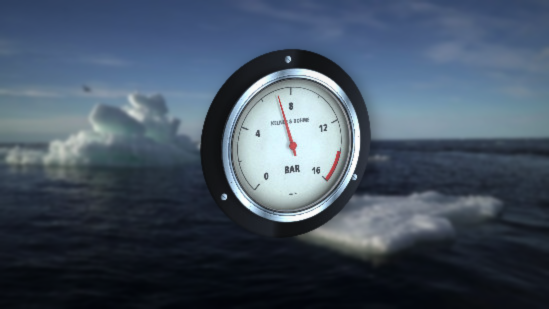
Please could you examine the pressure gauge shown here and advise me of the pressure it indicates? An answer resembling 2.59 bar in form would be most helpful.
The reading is 7 bar
